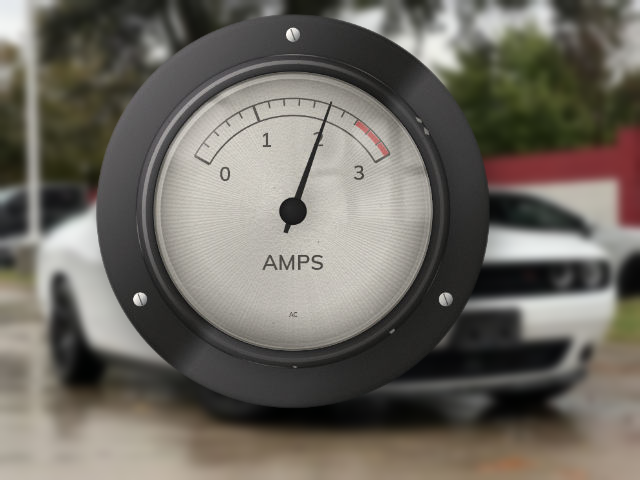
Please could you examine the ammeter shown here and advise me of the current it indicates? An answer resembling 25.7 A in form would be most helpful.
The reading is 2 A
